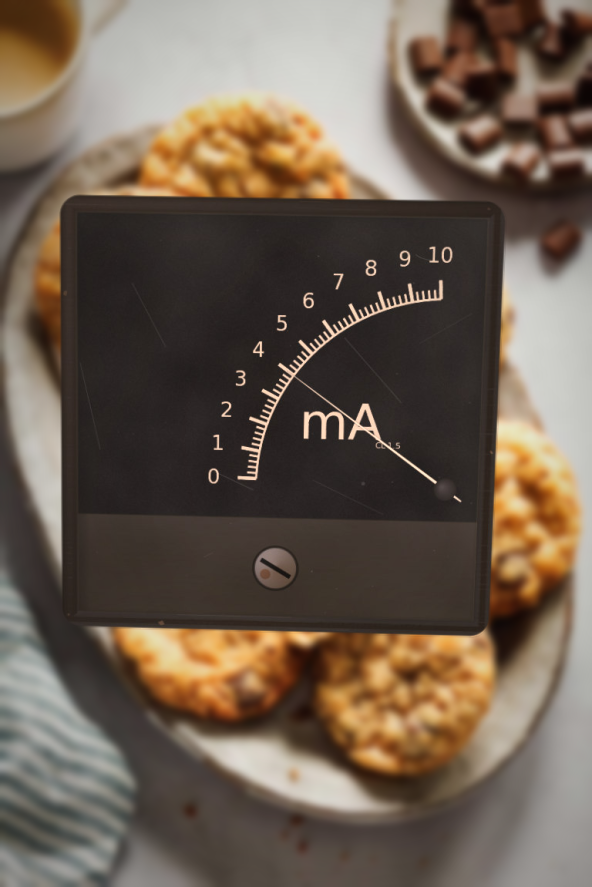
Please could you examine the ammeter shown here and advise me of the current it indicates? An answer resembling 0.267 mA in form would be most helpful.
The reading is 4 mA
